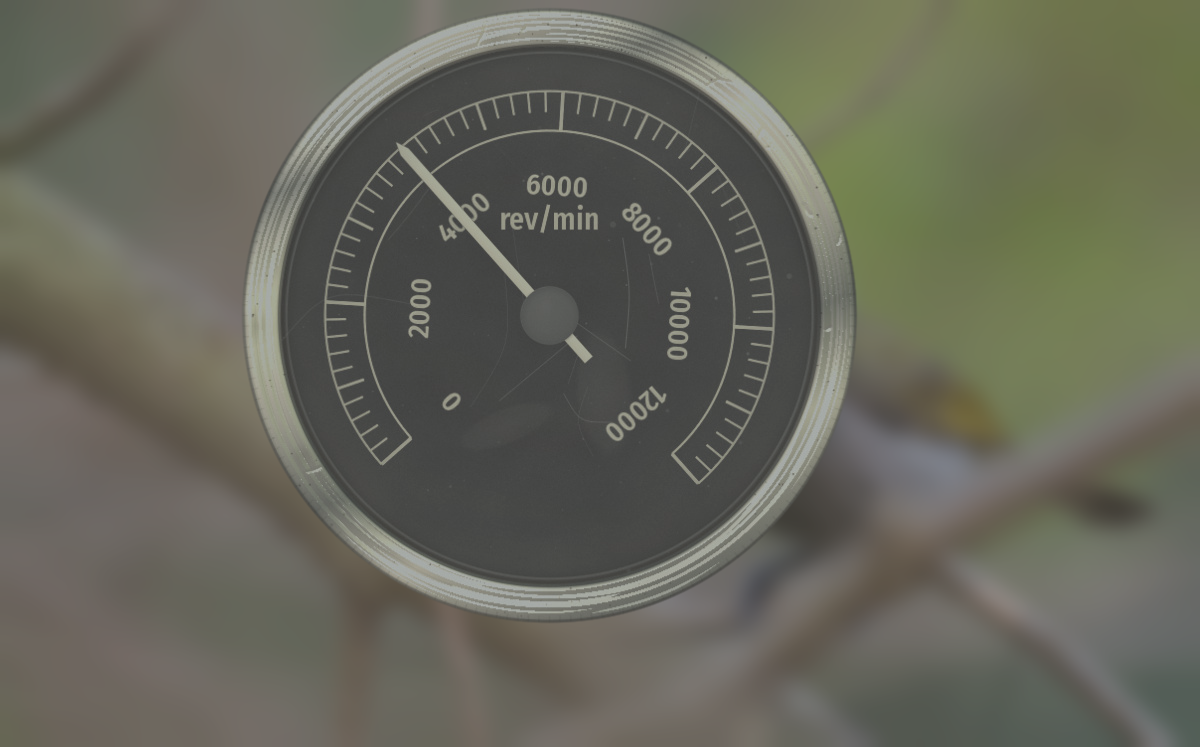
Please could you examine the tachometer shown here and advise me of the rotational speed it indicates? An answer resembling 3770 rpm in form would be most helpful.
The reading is 4000 rpm
